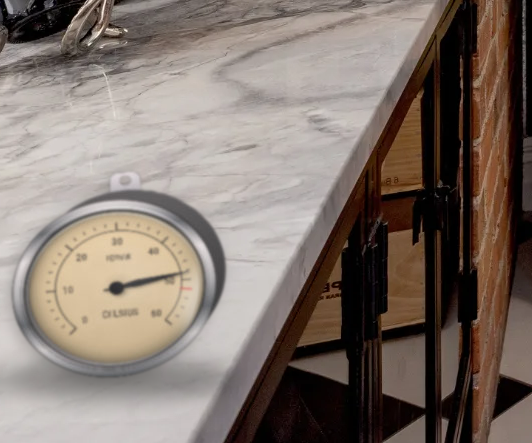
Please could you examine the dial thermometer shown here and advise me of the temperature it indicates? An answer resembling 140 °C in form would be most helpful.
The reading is 48 °C
